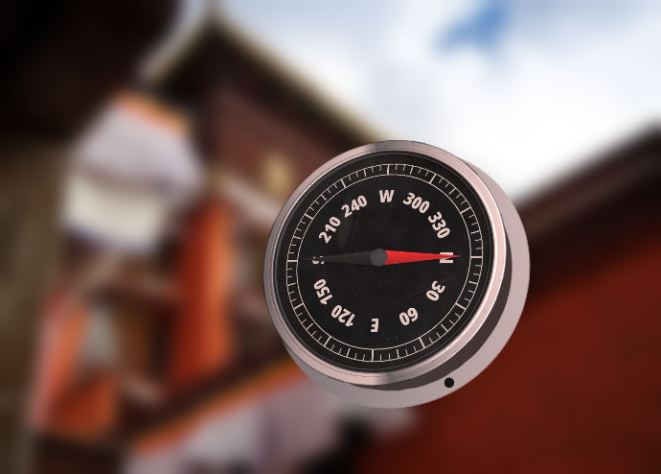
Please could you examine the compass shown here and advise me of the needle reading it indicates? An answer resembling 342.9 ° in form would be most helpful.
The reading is 0 °
